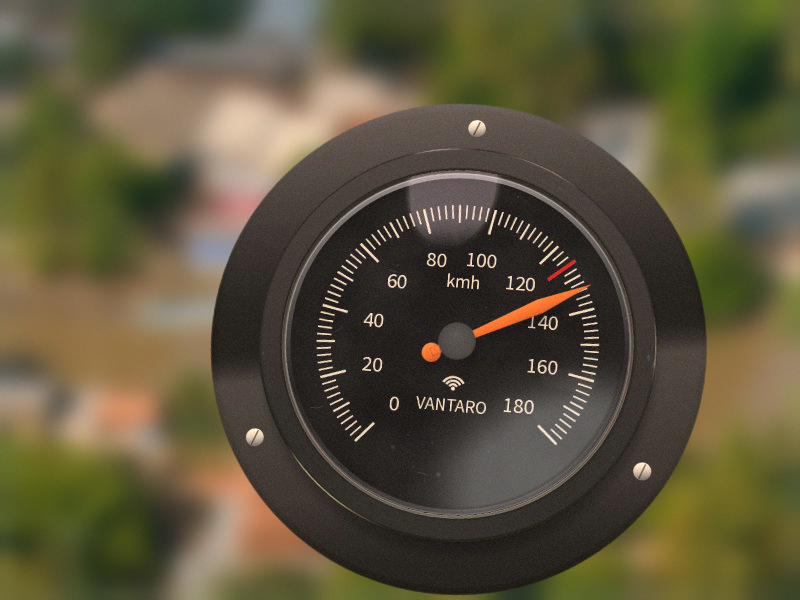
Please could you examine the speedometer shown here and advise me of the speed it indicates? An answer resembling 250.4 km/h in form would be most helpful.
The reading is 134 km/h
